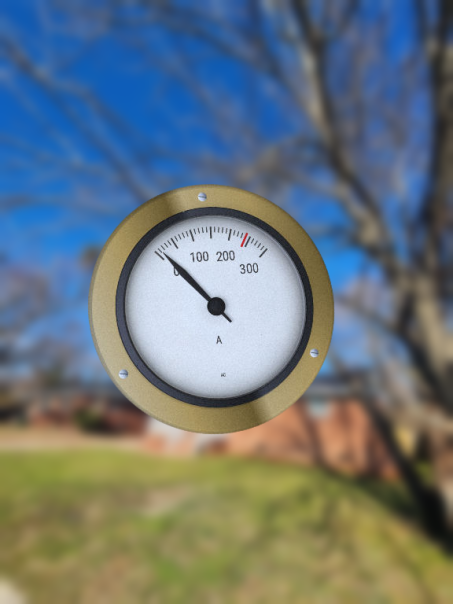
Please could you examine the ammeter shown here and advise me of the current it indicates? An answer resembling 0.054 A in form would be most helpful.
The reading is 10 A
